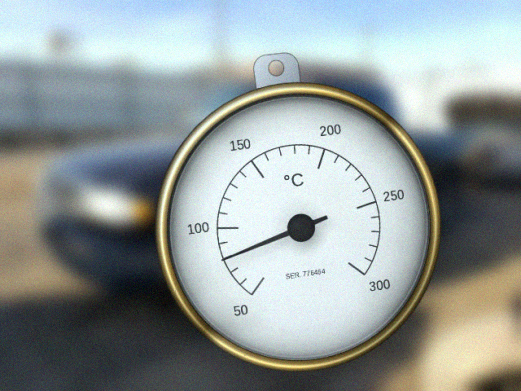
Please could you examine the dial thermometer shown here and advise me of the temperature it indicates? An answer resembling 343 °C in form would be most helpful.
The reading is 80 °C
